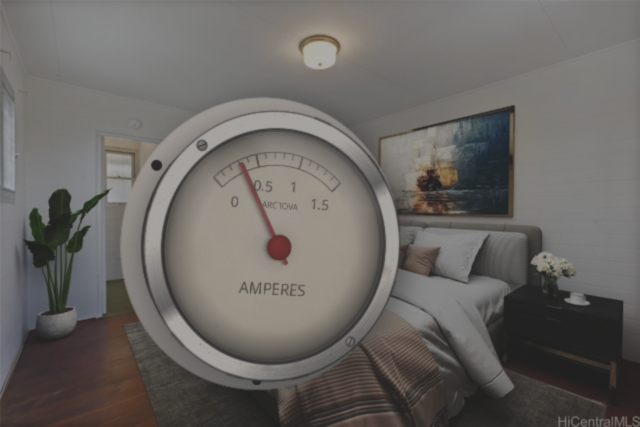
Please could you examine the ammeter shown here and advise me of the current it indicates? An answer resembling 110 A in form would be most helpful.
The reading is 0.3 A
